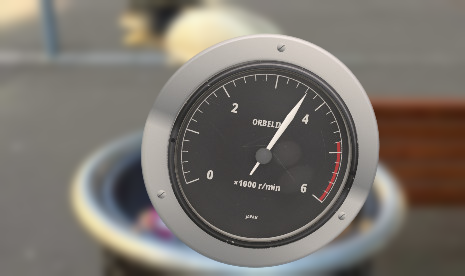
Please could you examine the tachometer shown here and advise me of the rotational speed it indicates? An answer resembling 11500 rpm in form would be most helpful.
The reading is 3600 rpm
